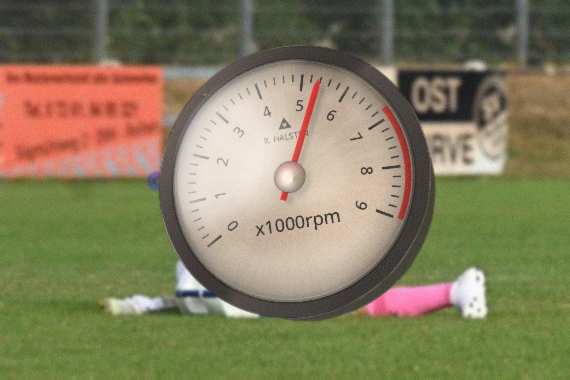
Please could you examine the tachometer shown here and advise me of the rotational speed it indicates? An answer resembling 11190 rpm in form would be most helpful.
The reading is 5400 rpm
